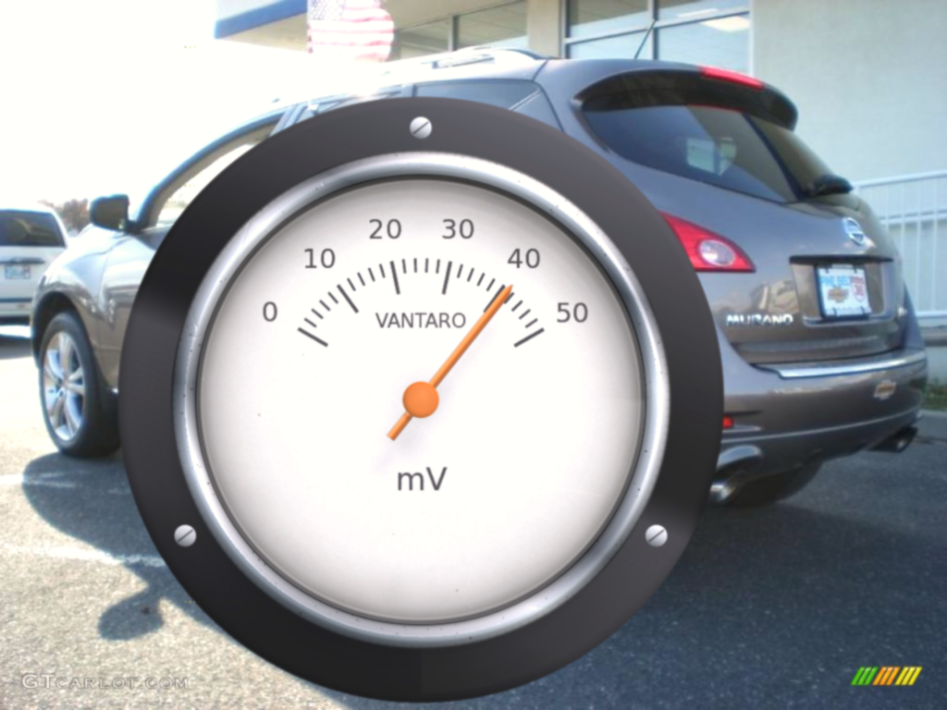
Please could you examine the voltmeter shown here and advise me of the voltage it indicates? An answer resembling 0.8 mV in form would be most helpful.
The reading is 41 mV
